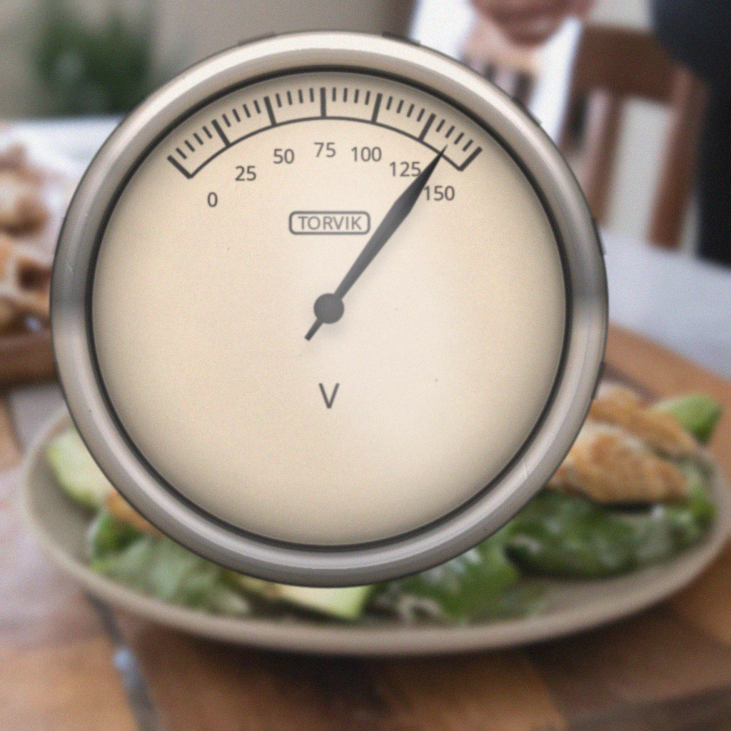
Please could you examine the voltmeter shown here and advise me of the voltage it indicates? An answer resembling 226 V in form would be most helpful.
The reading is 137.5 V
